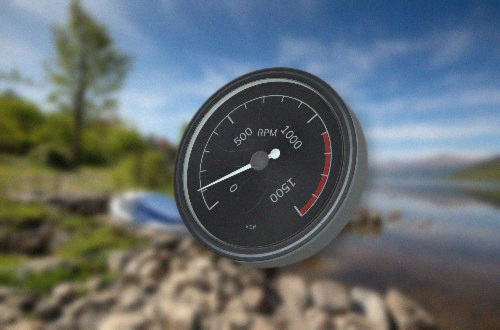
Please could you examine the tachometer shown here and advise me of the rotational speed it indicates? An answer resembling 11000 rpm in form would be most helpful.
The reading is 100 rpm
